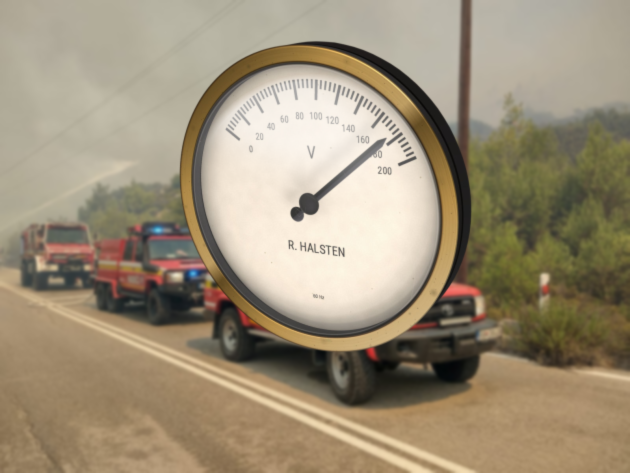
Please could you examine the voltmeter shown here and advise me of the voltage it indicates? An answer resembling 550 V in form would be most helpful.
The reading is 176 V
